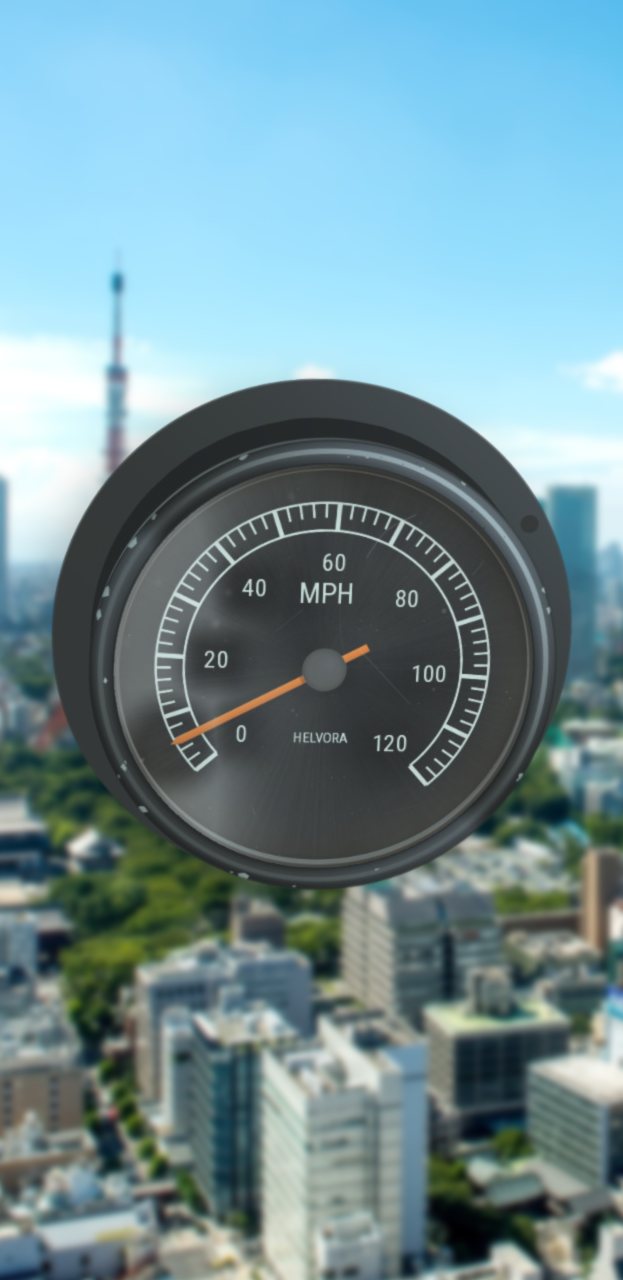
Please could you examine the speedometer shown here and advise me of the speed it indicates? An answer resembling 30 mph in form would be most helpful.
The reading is 6 mph
